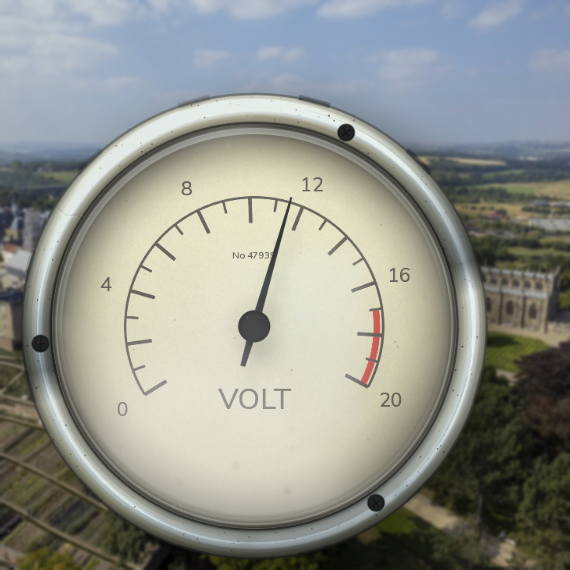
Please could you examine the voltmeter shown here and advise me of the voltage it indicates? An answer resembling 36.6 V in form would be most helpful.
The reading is 11.5 V
